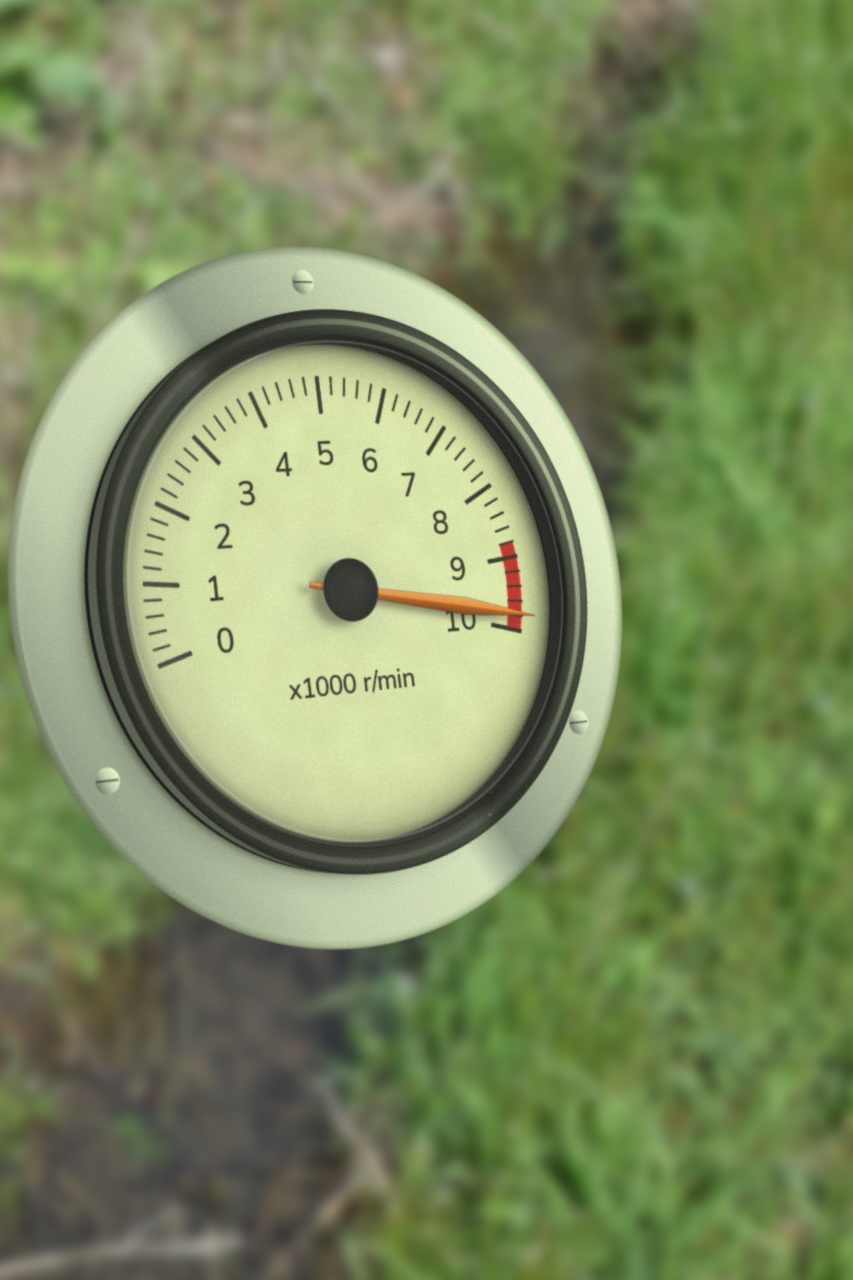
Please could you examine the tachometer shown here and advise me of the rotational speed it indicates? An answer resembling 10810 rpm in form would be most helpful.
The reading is 9800 rpm
